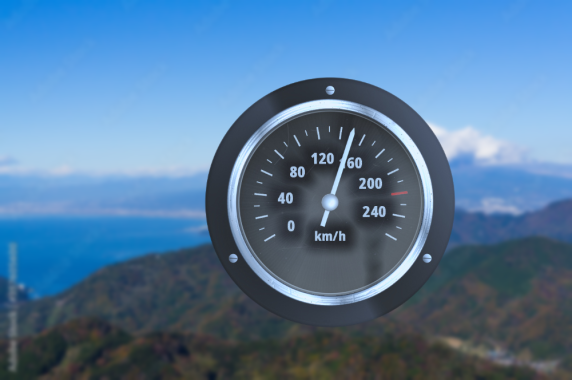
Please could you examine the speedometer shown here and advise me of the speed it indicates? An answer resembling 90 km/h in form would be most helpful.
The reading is 150 km/h
